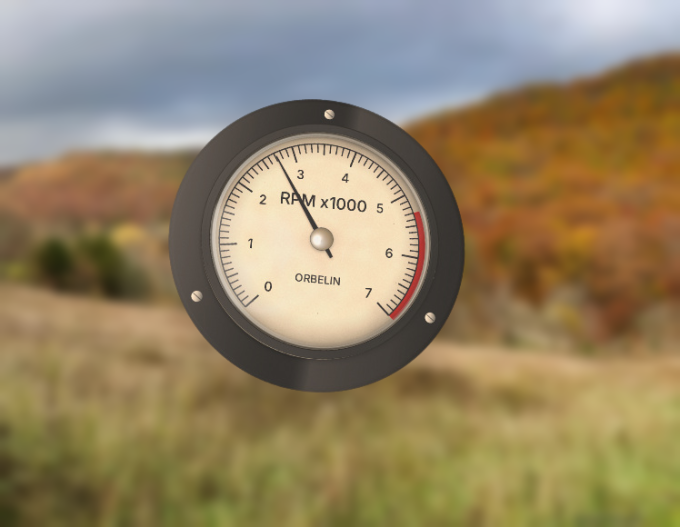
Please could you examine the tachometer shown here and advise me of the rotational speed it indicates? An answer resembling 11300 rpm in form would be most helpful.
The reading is 2700 rpm
